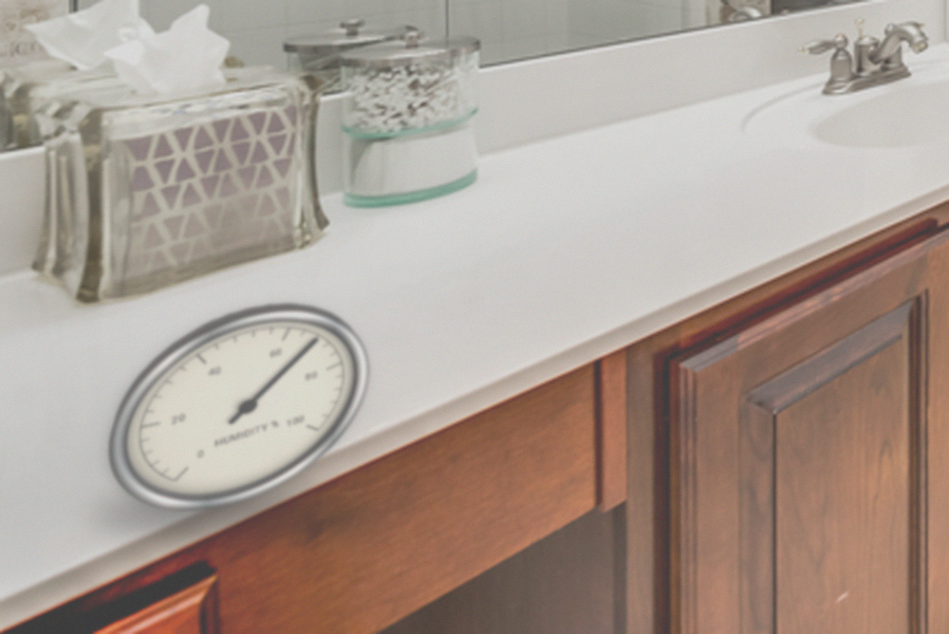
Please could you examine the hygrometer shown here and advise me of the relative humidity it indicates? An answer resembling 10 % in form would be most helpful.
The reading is 68 %
